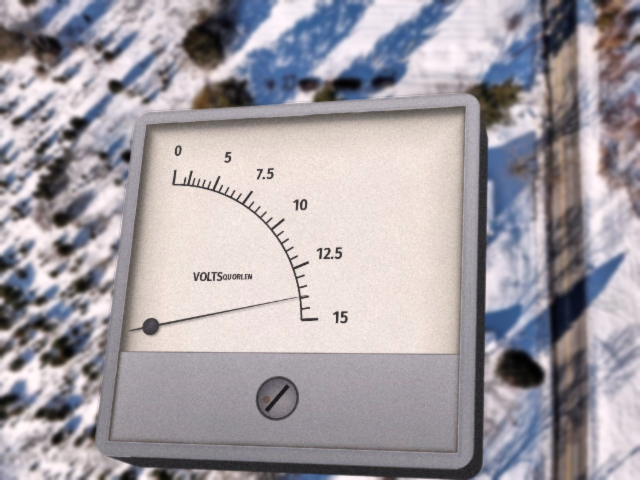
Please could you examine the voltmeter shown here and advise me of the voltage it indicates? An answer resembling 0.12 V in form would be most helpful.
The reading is 14 V
